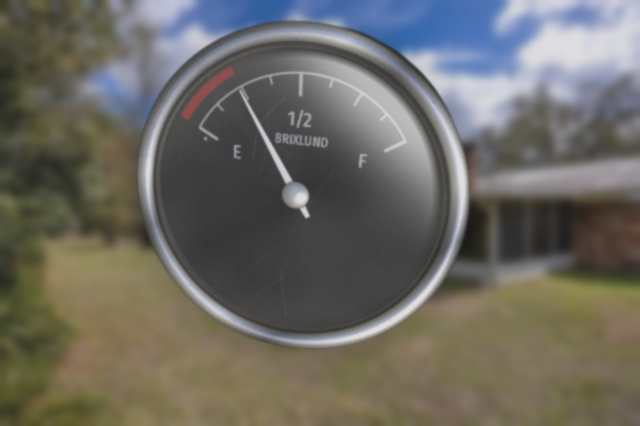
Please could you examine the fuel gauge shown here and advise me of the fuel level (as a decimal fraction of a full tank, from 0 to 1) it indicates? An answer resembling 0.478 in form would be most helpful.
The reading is 0.25
